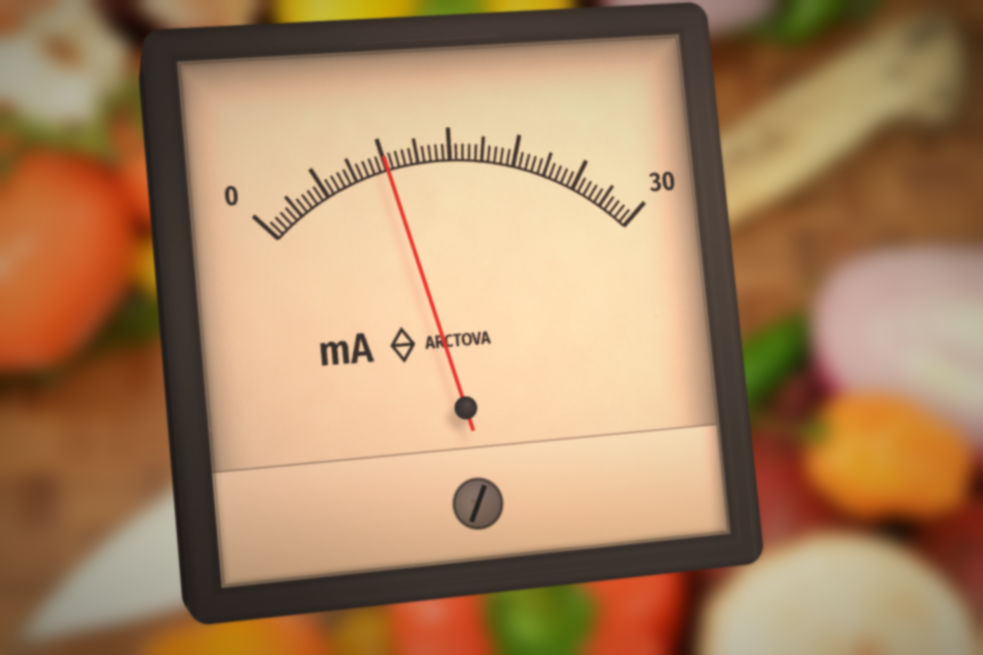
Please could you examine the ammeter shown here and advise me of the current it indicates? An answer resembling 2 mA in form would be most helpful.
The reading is 10 mA
